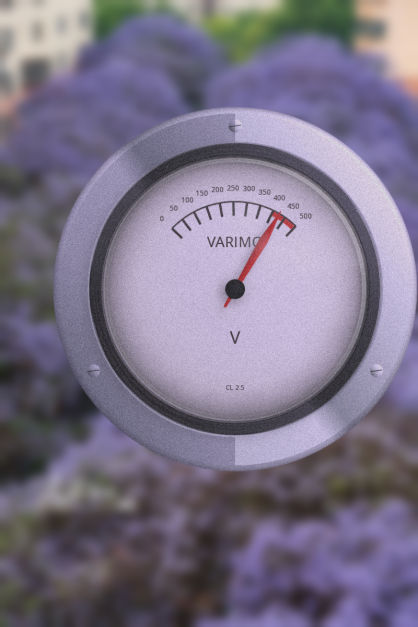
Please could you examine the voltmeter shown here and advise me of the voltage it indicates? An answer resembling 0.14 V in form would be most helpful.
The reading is 425 V
